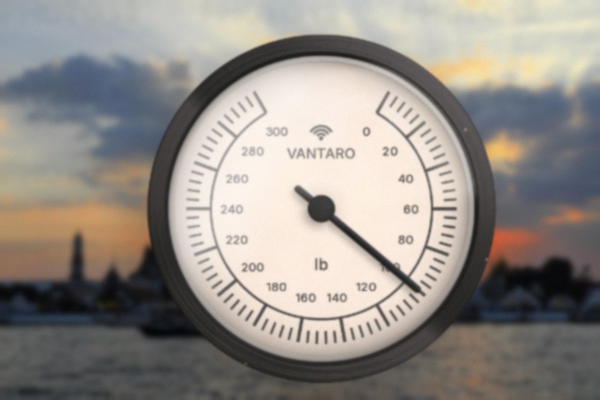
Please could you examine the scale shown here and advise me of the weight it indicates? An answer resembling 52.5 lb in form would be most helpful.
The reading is 100 lb
